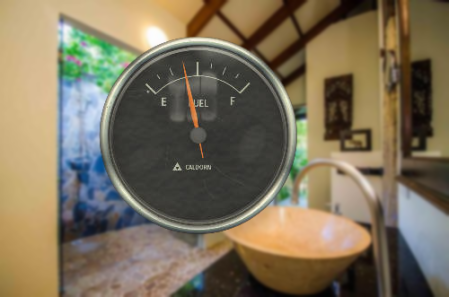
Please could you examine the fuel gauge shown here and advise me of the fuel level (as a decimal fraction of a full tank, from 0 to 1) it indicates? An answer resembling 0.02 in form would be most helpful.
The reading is 0.375
